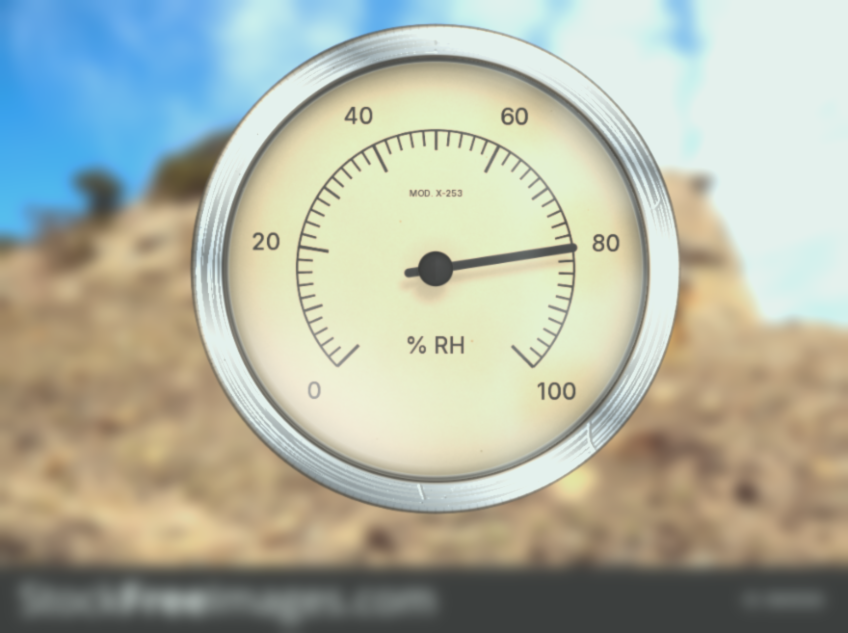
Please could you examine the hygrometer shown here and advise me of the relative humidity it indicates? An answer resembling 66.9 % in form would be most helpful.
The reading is 80 %
